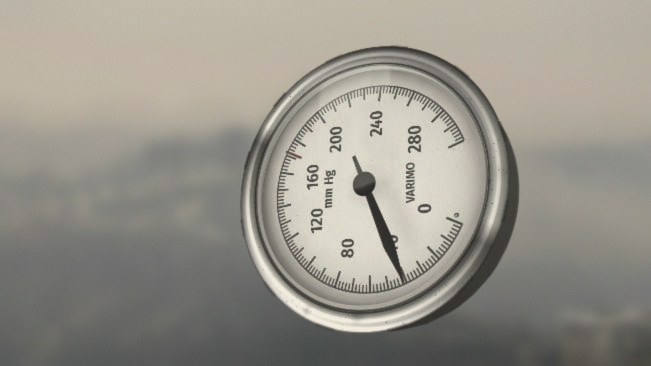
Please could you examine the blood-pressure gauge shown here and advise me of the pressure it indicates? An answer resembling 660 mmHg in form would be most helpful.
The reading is 40 mmHg
